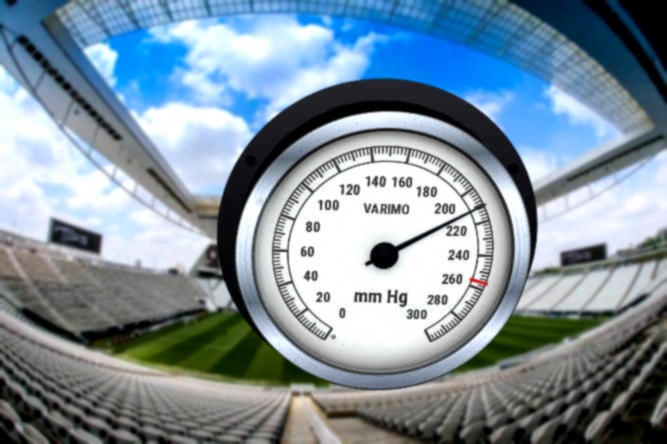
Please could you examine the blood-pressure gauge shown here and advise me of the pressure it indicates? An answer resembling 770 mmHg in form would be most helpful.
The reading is 210 mmHg
